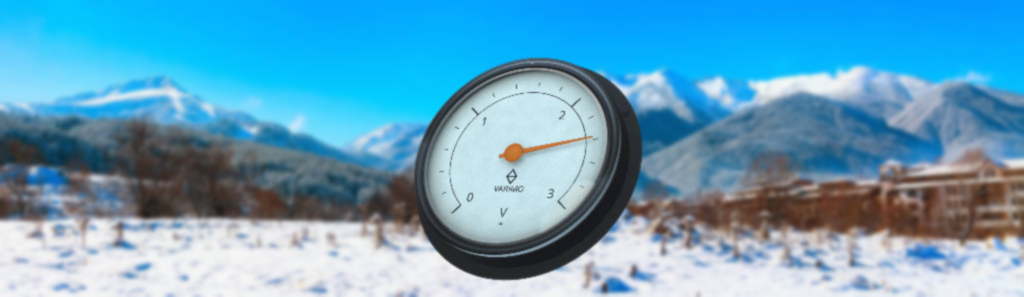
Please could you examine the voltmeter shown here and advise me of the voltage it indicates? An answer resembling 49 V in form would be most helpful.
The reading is 2.4 V
